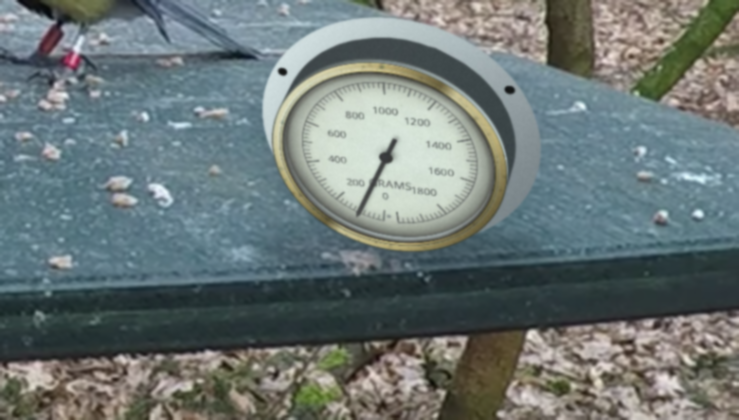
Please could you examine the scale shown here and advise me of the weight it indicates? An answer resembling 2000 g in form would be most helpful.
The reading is 100 g
